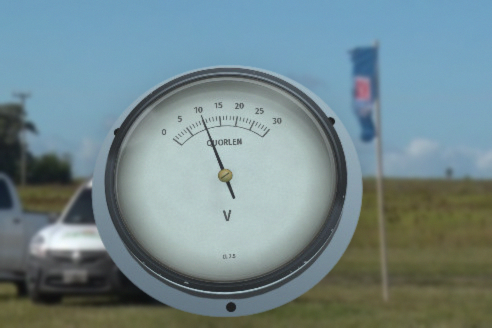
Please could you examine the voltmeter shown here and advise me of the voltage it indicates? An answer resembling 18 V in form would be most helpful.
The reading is 10 V
